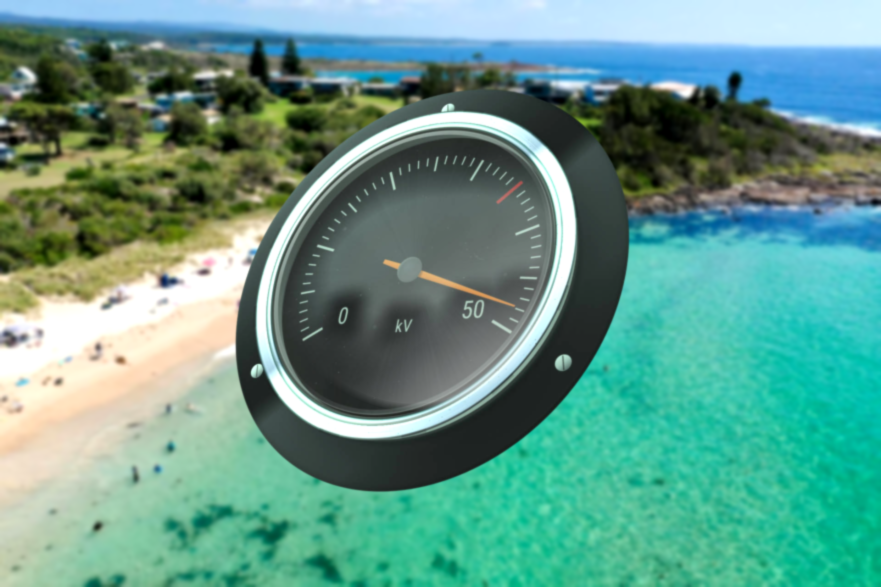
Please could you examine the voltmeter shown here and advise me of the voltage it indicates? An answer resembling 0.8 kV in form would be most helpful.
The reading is 48 kV
